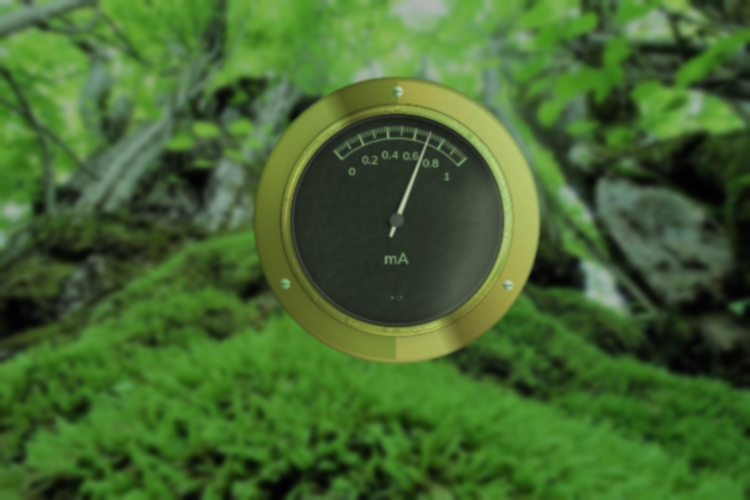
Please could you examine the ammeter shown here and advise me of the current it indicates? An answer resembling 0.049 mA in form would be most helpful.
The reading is 0.7 mA
